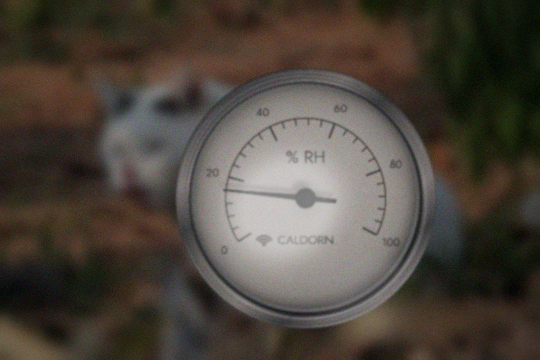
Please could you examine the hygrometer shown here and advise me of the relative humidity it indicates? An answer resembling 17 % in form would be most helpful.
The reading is 16 %
